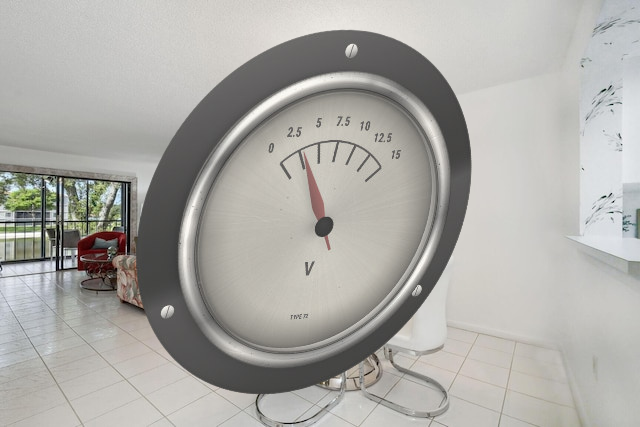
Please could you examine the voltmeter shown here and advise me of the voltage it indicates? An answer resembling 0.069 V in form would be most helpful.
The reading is 2.5 V
